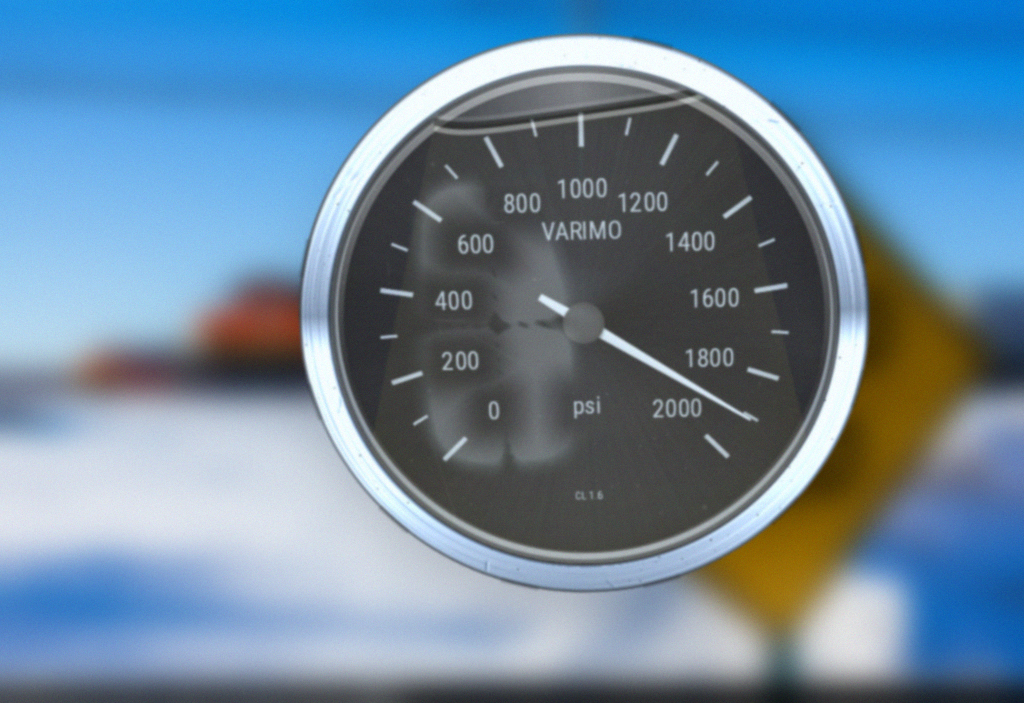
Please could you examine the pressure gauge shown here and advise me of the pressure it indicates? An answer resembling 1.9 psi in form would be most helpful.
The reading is 1900 psi
